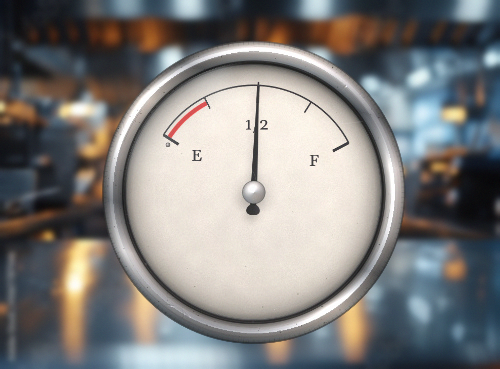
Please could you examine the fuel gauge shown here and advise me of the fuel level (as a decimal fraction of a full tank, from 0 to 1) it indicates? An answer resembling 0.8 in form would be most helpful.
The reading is 0.5
